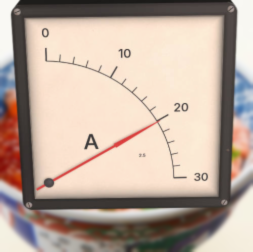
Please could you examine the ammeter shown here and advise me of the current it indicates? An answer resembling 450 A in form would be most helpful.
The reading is 20 A
